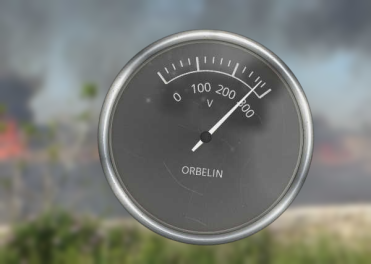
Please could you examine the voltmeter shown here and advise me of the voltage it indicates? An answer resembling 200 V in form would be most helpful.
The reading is 270 V
